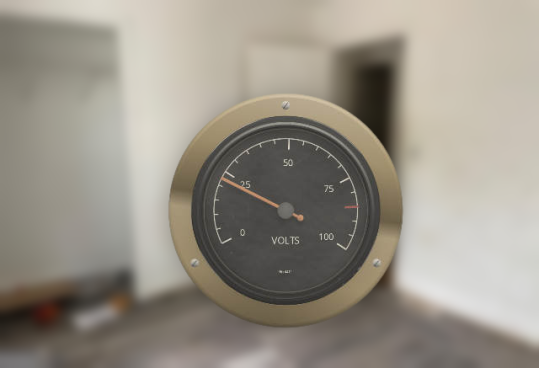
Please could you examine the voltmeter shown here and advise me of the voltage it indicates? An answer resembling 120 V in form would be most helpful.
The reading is 22.5 V
